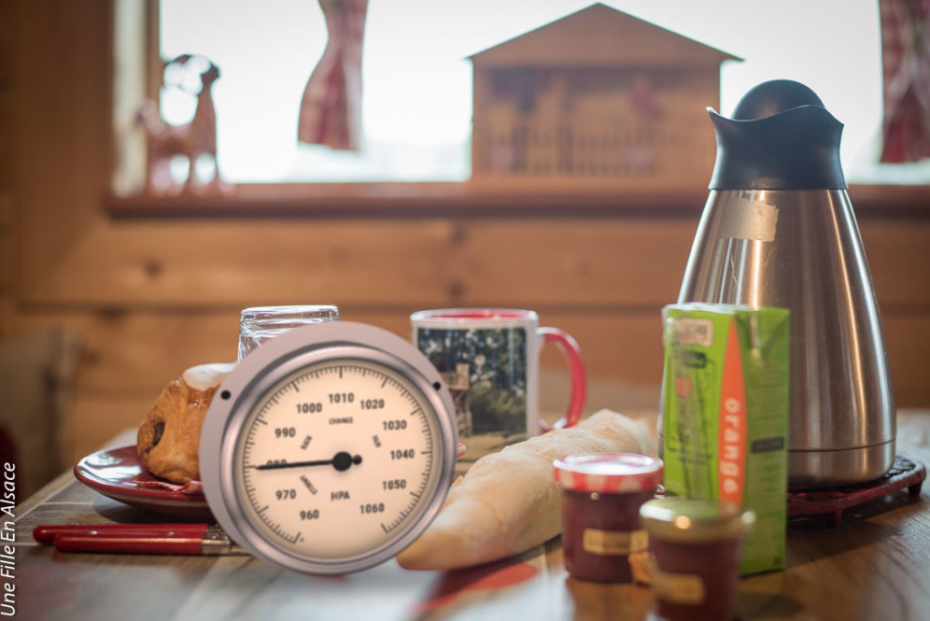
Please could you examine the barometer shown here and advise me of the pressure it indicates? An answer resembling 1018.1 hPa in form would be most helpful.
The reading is 980 hPa
